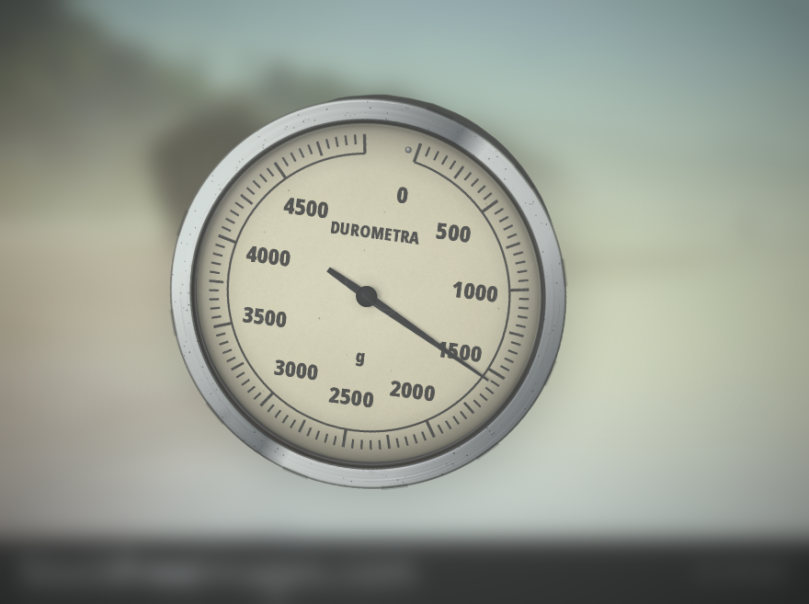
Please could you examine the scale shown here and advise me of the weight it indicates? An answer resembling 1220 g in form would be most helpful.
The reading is 1550 g
